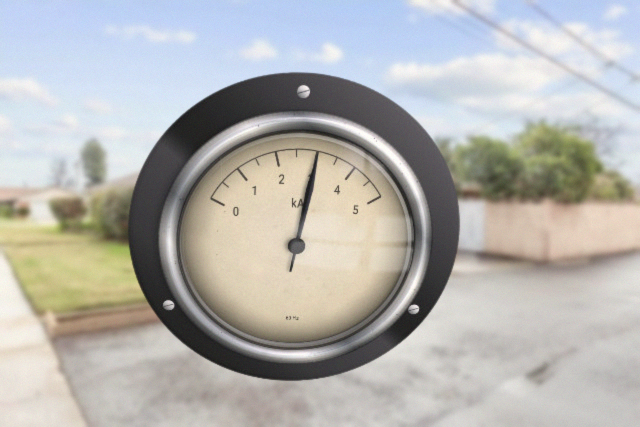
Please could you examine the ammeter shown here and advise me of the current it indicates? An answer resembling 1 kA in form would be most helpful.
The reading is 3 kA
